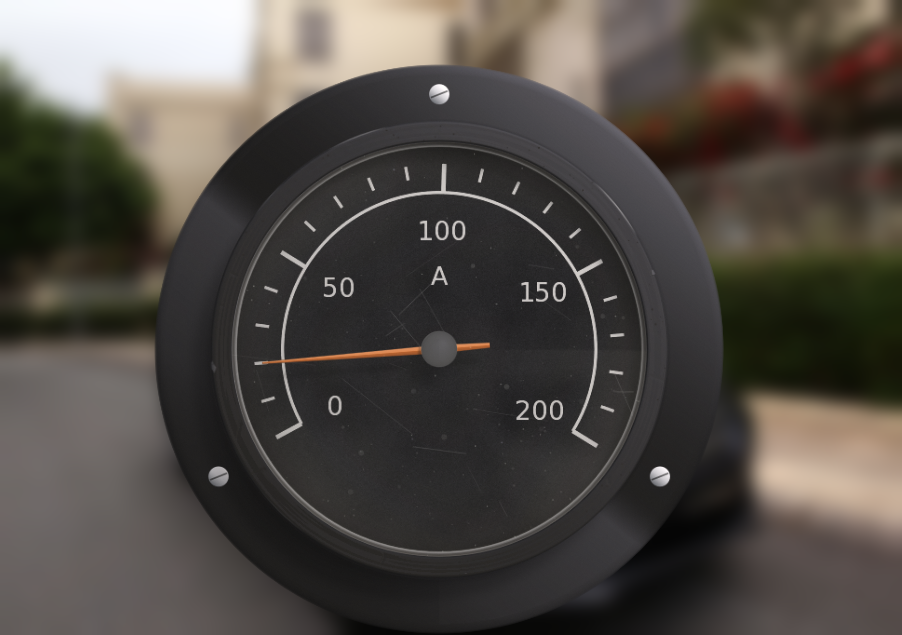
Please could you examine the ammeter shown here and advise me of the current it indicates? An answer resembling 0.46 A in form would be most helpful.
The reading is 20 A
